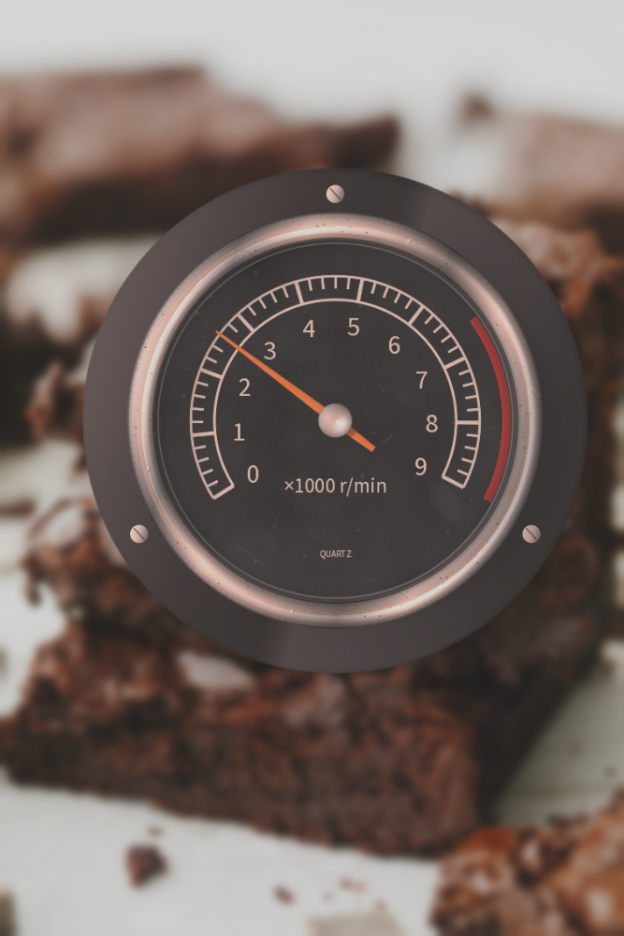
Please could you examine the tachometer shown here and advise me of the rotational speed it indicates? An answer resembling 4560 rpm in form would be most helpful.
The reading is 2600 rpm
